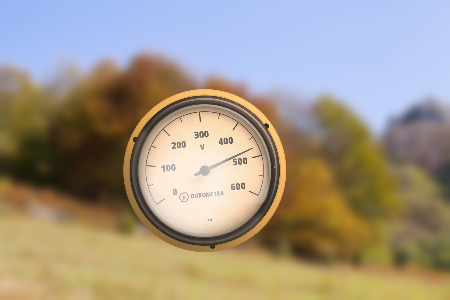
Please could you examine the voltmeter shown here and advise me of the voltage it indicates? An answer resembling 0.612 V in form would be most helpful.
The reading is 475 V
